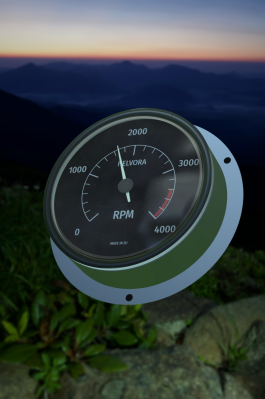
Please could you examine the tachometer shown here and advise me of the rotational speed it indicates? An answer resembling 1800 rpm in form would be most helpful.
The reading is 1700 rpm
